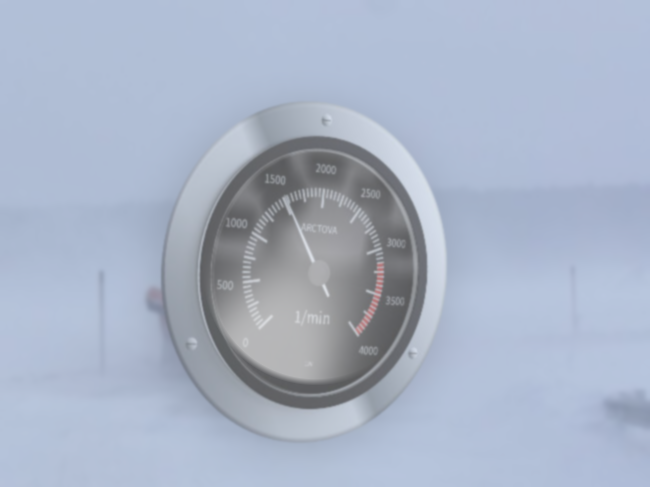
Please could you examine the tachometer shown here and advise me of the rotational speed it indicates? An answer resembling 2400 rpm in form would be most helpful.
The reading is 1500 rpm
